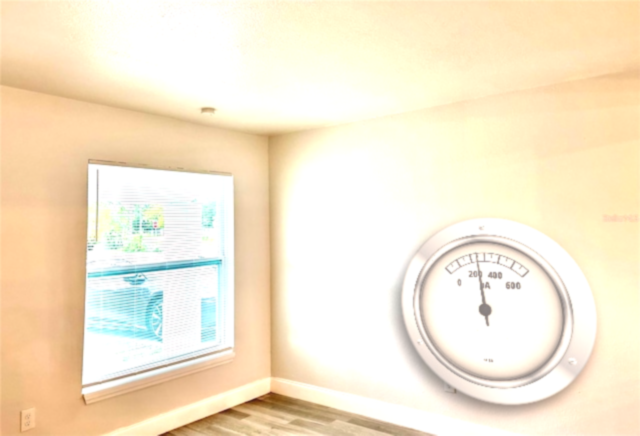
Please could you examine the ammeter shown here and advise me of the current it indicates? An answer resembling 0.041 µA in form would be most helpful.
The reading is 250 µA
